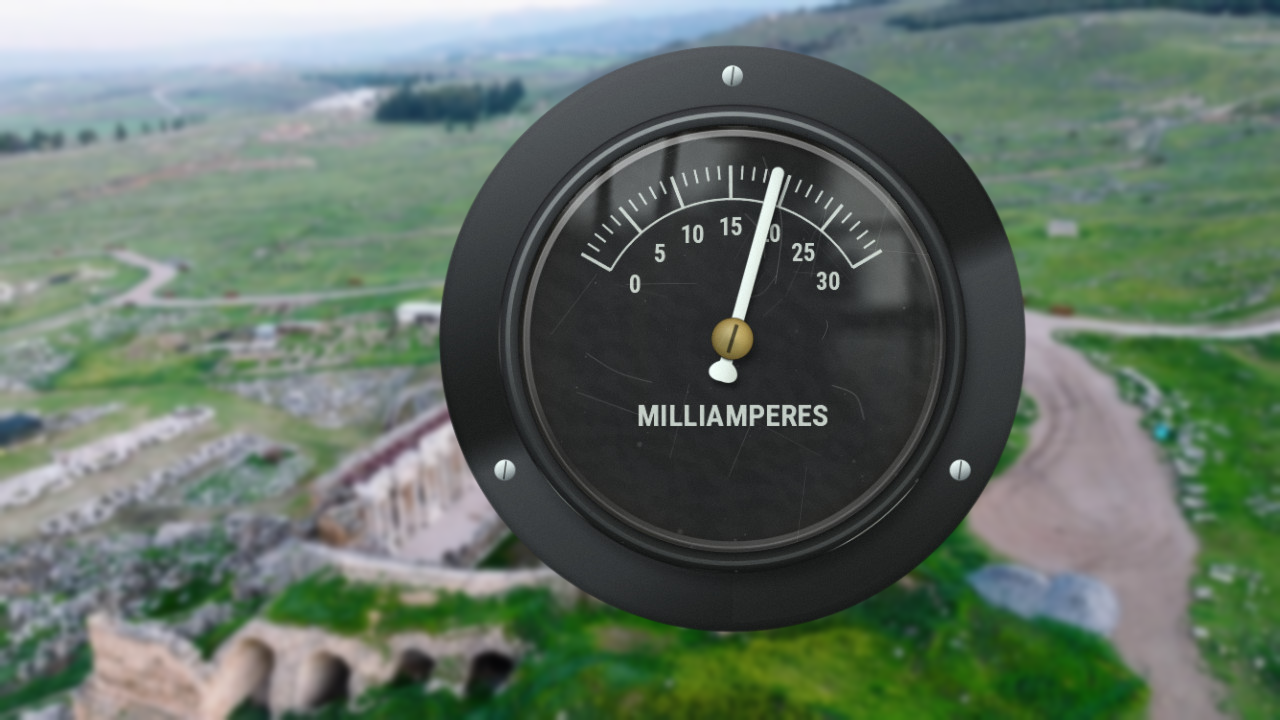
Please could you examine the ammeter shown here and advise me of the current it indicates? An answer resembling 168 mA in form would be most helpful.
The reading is 19 mA
